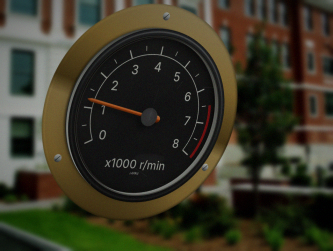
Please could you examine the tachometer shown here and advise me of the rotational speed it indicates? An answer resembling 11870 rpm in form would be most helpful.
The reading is 1250 rpm
